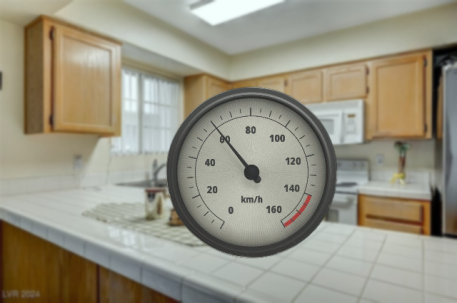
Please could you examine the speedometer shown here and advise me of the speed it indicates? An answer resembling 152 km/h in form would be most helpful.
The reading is 60 km/h
